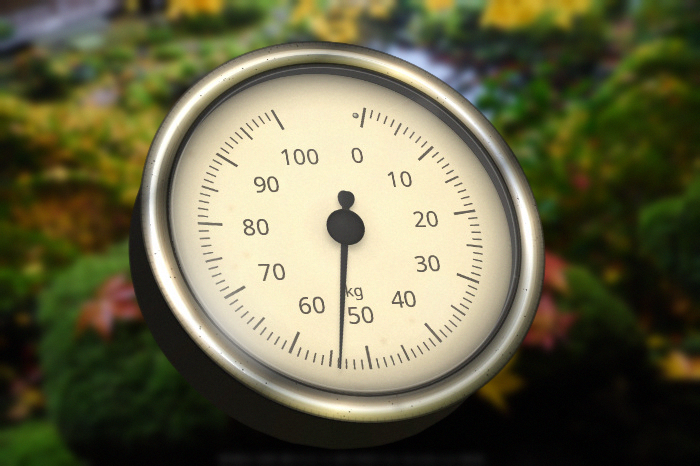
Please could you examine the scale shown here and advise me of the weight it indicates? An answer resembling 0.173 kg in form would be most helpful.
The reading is 54 kg
